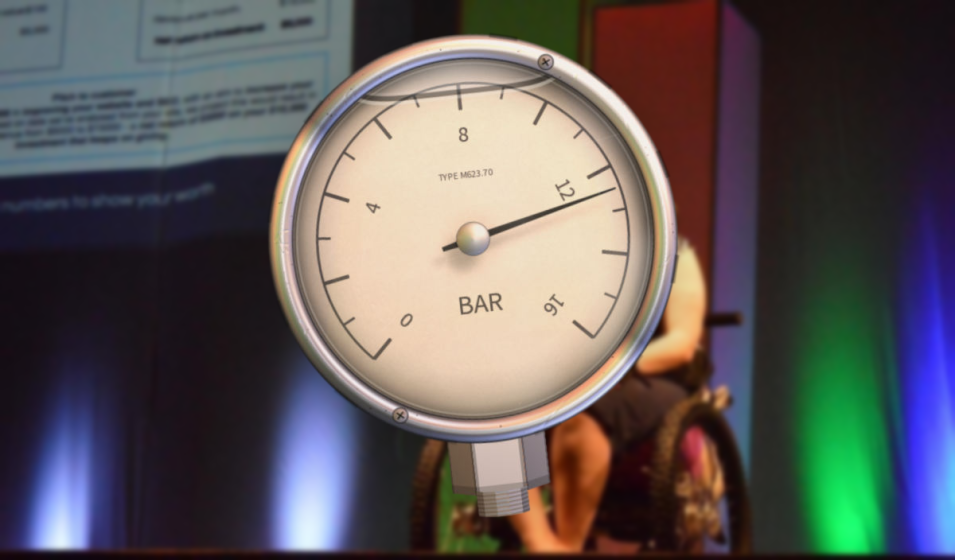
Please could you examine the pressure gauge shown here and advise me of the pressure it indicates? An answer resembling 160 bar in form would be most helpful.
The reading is 12.5 bar
